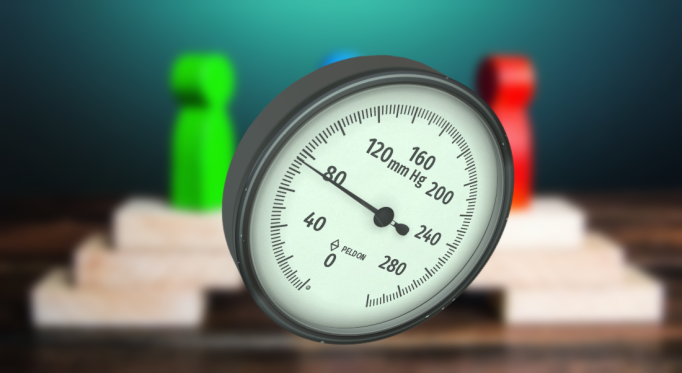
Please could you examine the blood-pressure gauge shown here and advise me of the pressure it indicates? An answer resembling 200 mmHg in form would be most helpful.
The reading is 76 mmHg
